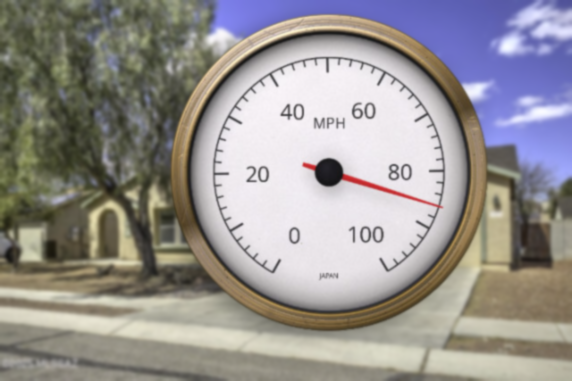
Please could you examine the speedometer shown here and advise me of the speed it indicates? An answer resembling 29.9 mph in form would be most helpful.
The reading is 86 mph
